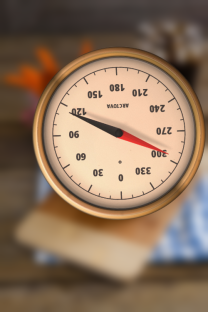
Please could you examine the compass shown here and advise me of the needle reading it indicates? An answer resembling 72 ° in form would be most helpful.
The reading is 295 °
